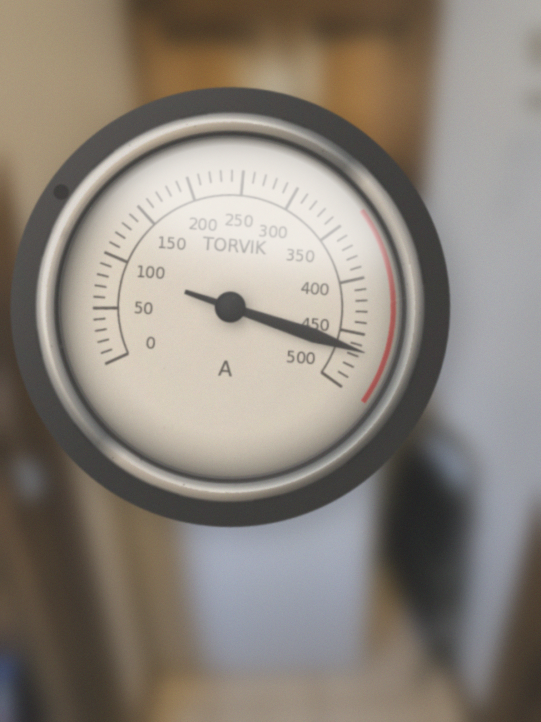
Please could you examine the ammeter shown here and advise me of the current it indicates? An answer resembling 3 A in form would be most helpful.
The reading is 465 A
